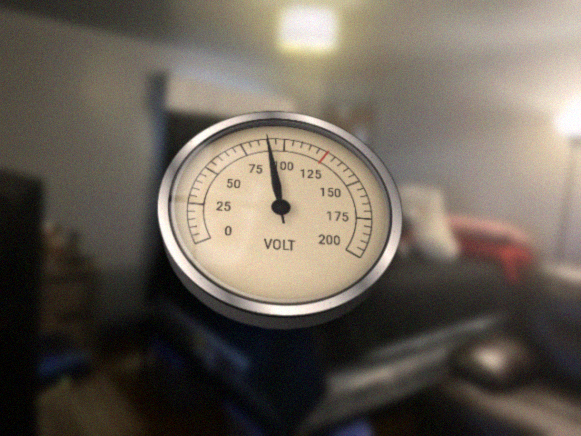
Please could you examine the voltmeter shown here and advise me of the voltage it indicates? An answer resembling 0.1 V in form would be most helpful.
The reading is 90 V
